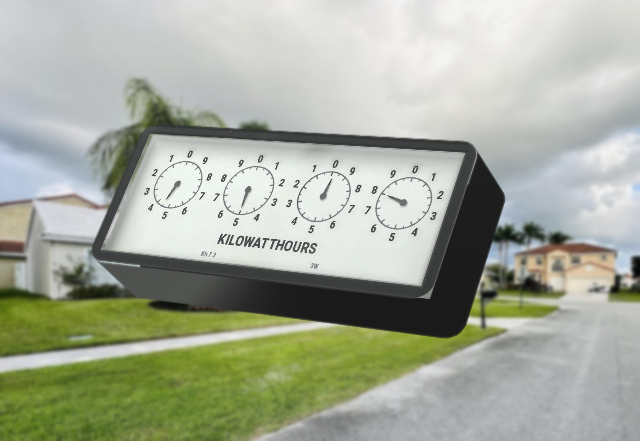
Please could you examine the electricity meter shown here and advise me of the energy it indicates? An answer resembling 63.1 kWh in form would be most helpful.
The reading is 4498 kWh
